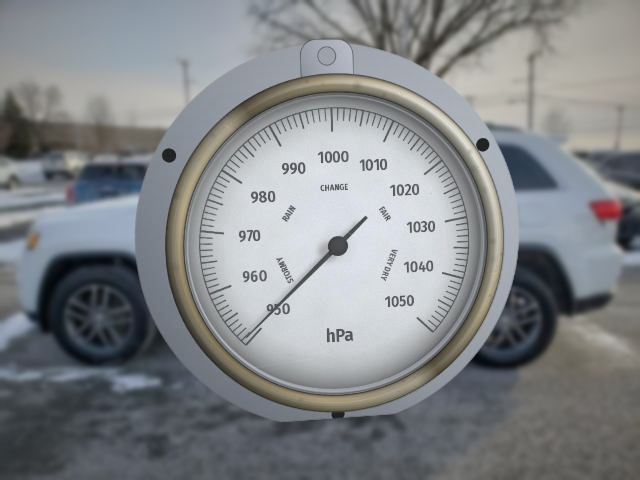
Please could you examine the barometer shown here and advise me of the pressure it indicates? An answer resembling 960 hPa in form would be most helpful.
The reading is 951 hPa
